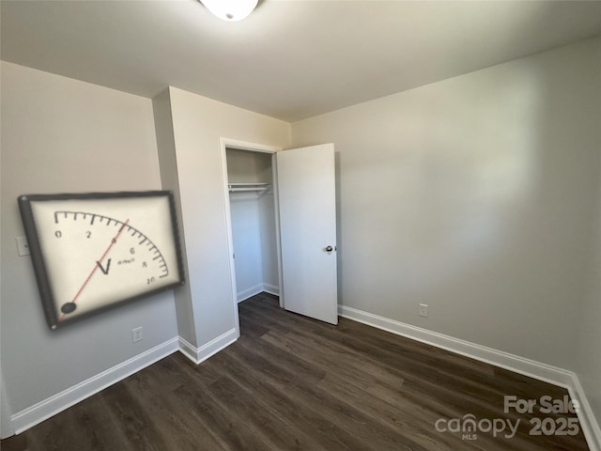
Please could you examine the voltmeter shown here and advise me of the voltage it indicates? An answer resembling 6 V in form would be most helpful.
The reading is 4 V
